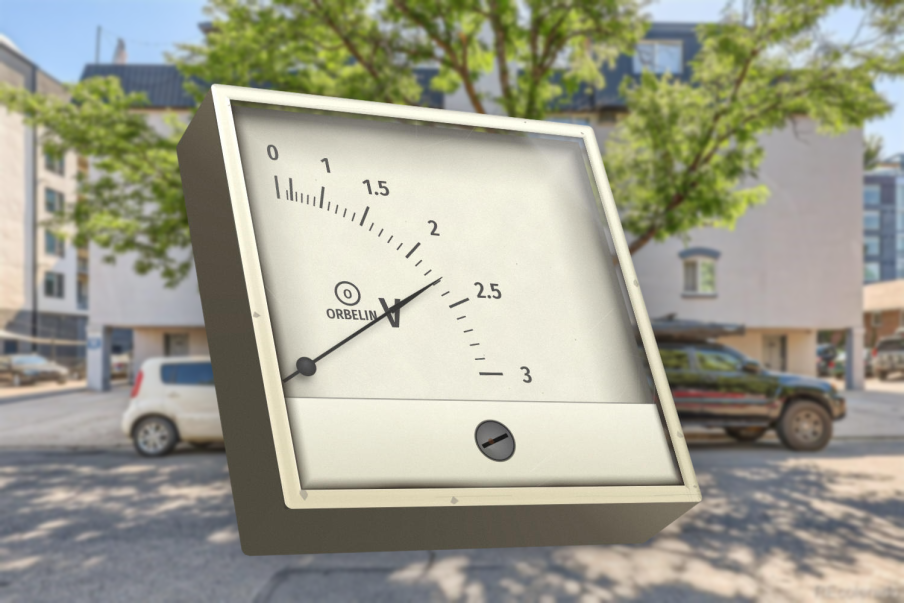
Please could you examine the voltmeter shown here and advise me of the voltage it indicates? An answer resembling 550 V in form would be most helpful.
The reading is 2.3 V
